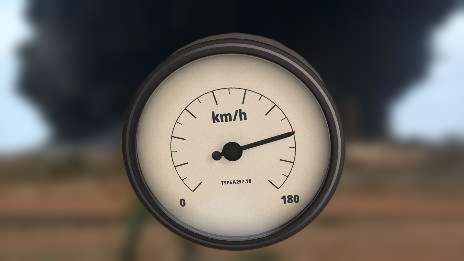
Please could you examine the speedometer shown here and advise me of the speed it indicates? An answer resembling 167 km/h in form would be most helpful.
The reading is 140 km/h
